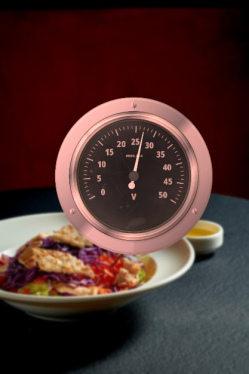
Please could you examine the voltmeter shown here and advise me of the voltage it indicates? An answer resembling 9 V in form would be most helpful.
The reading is 27 V
